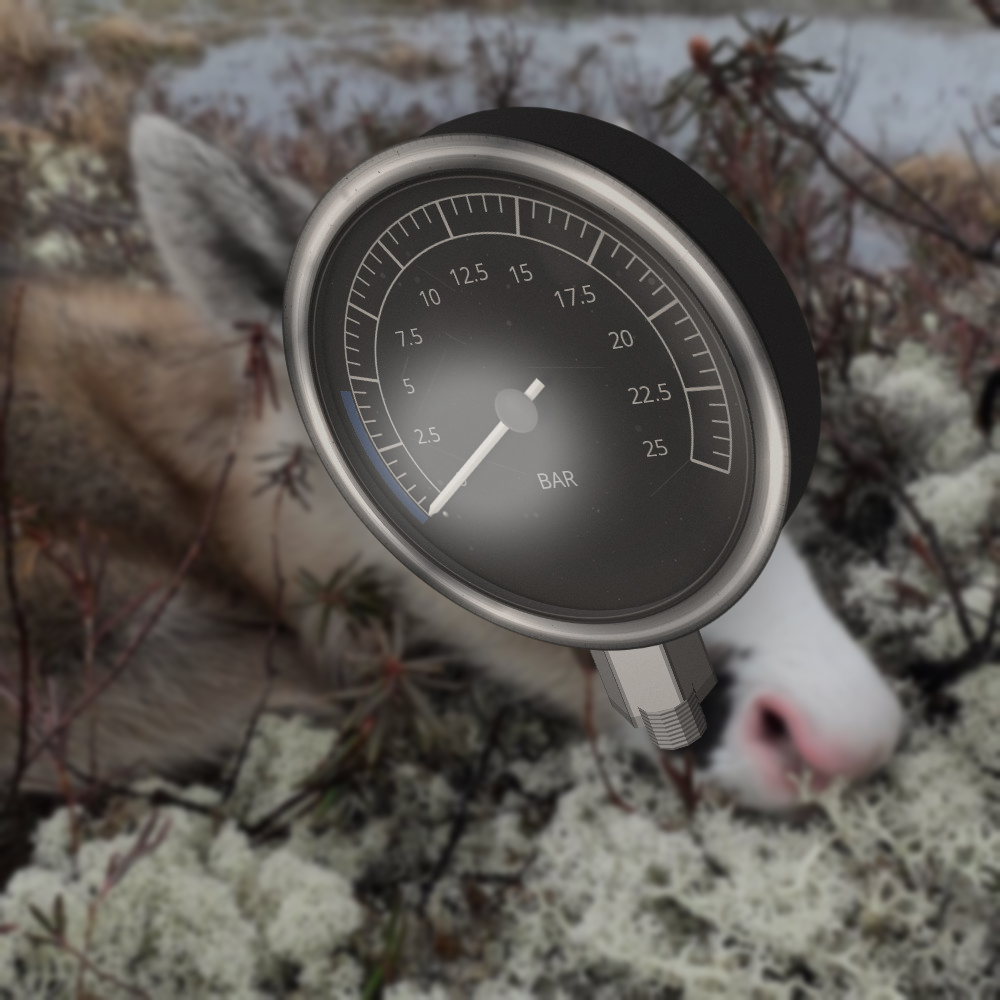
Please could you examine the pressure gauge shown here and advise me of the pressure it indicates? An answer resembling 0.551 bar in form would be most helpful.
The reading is 0 bar
